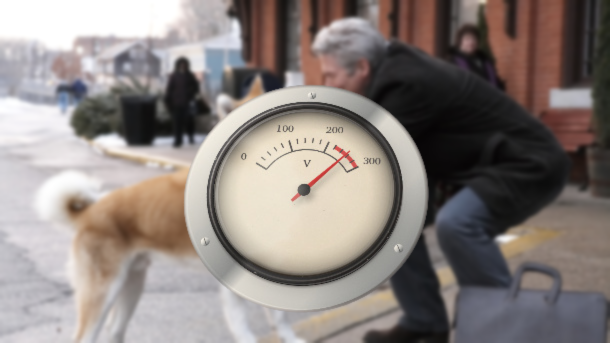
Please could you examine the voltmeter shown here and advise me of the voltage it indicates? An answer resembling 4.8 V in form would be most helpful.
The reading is 260 V
